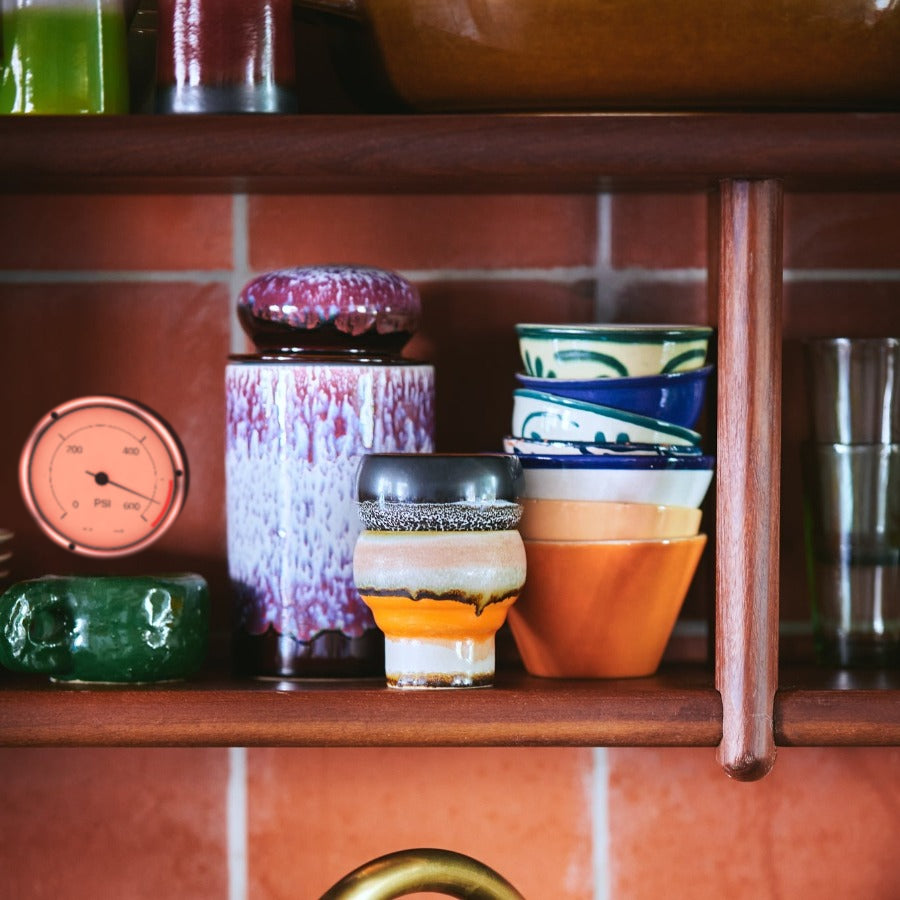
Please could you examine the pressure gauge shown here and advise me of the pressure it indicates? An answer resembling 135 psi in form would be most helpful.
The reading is 550 psi
